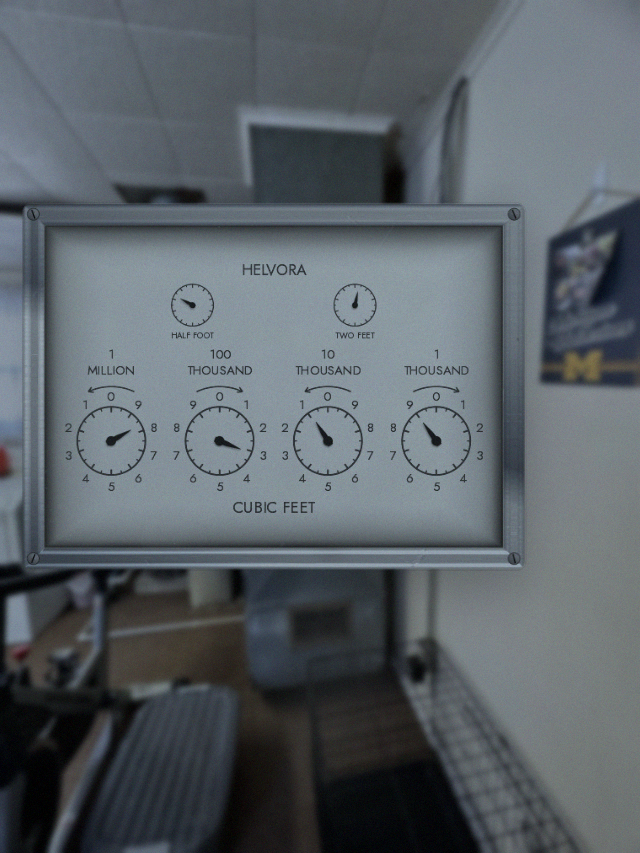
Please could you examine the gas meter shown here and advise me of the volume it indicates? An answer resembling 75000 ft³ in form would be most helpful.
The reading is 830900 ft³
